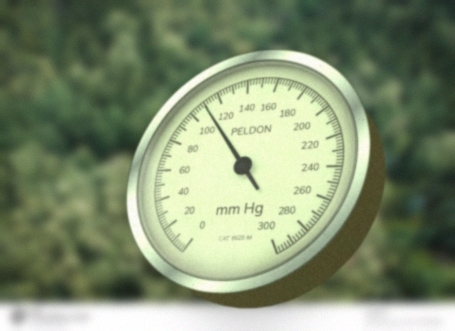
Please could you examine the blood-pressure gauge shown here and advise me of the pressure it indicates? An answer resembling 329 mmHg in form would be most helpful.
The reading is 110 mmHg
